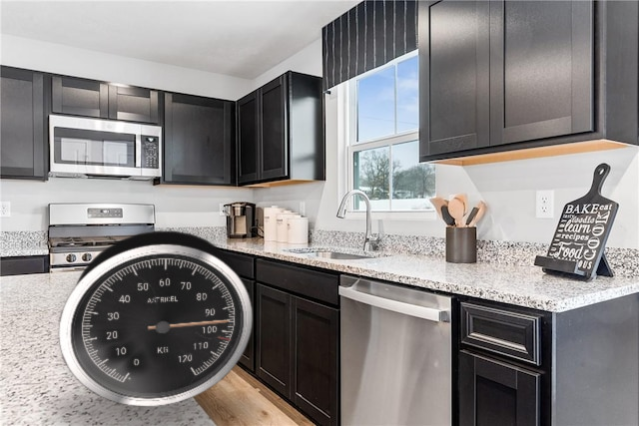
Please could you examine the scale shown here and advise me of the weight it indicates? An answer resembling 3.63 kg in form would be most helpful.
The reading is 95 kg
